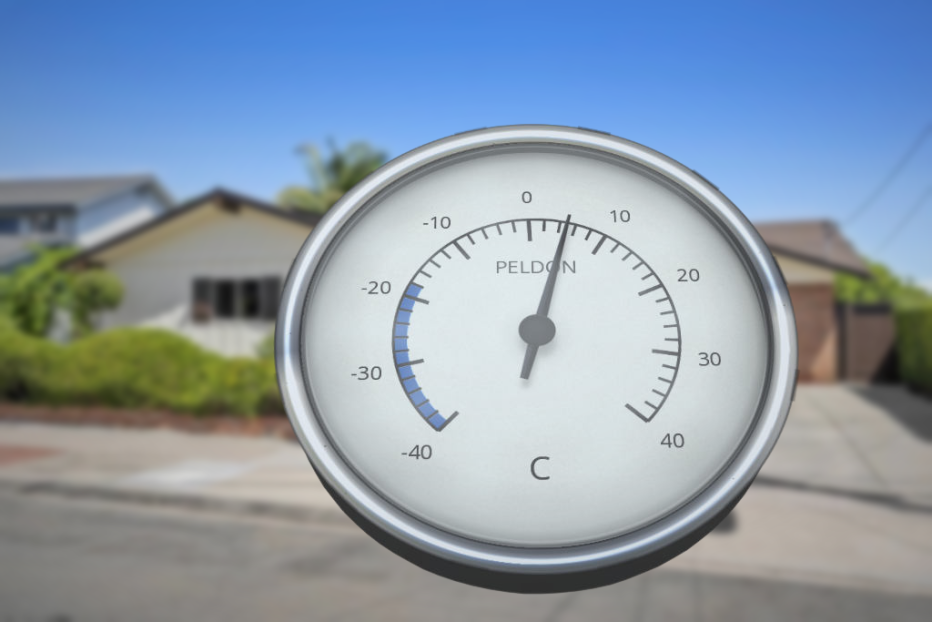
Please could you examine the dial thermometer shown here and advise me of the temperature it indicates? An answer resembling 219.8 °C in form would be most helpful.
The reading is 5 °C
